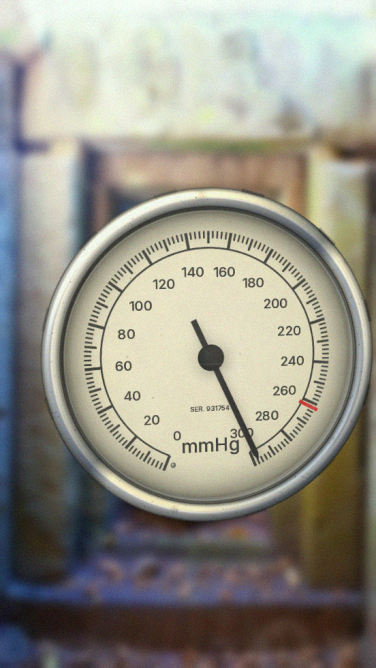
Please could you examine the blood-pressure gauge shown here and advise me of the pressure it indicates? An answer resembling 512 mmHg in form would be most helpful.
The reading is 298 mmHg
